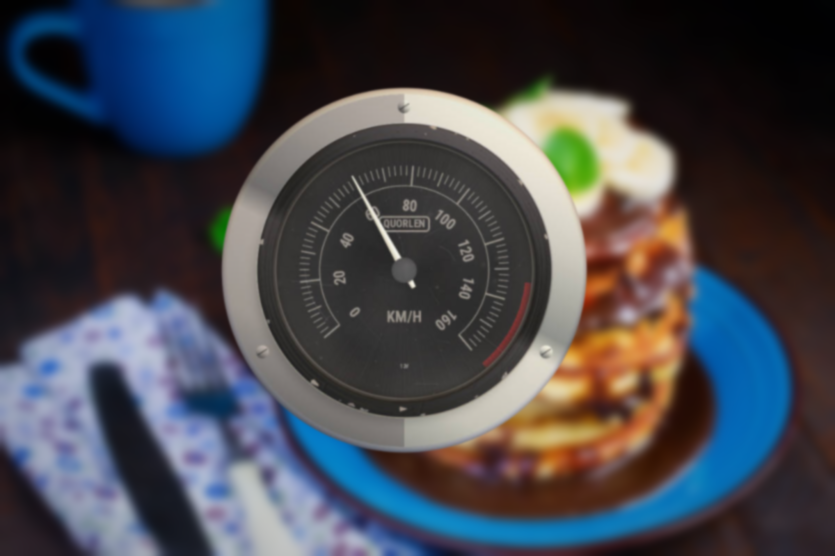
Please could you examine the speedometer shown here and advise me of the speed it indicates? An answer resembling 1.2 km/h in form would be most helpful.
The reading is 60 km/h
